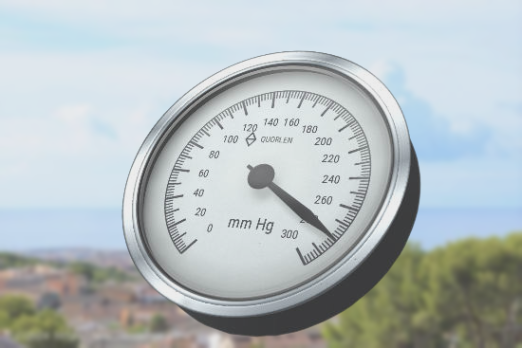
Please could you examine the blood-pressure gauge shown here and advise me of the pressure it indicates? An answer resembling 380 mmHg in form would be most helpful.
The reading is 280 mmHg
